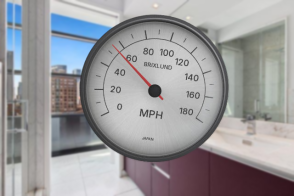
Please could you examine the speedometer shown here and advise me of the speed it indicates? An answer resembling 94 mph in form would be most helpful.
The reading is 55 mph
